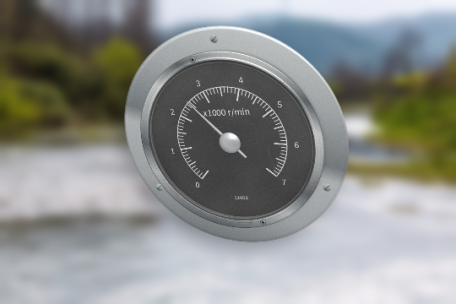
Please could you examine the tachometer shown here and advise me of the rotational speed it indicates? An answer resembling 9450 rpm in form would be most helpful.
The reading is 2500 rpm
